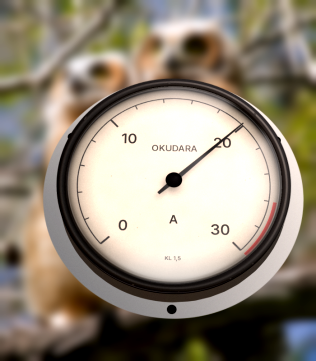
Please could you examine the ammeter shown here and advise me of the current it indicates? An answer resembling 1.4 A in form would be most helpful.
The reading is 20 A
